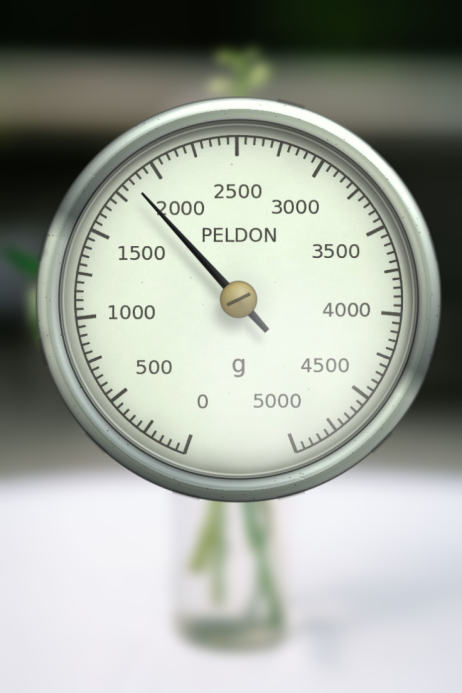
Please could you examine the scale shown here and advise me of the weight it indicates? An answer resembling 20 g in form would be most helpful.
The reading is 1850 g
